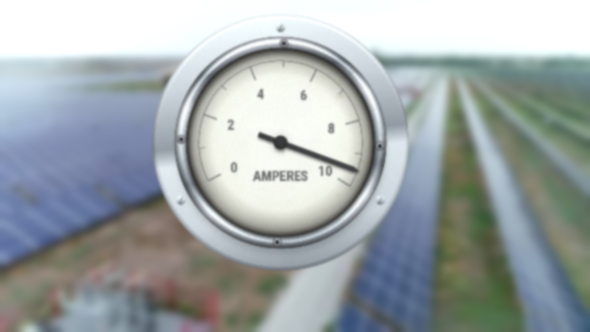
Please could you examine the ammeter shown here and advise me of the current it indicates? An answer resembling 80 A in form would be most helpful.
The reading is 9.5 A
